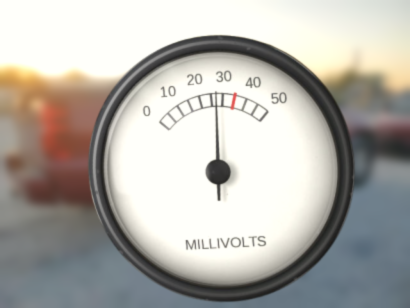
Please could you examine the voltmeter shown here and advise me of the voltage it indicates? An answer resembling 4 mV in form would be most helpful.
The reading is 27.5 mV
